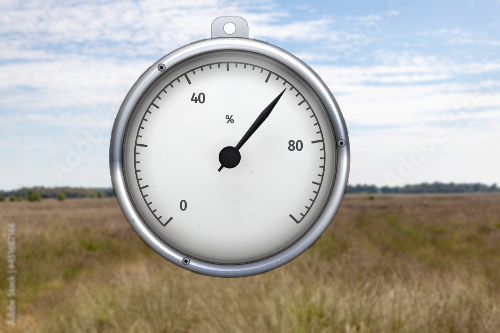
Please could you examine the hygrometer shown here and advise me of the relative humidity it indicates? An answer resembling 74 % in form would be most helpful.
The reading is 65 %
